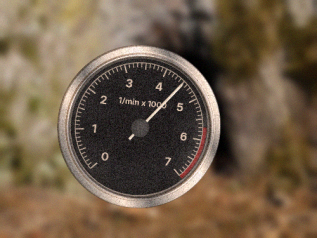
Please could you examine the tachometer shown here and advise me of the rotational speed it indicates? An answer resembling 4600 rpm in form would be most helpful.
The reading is 4500 rpm
